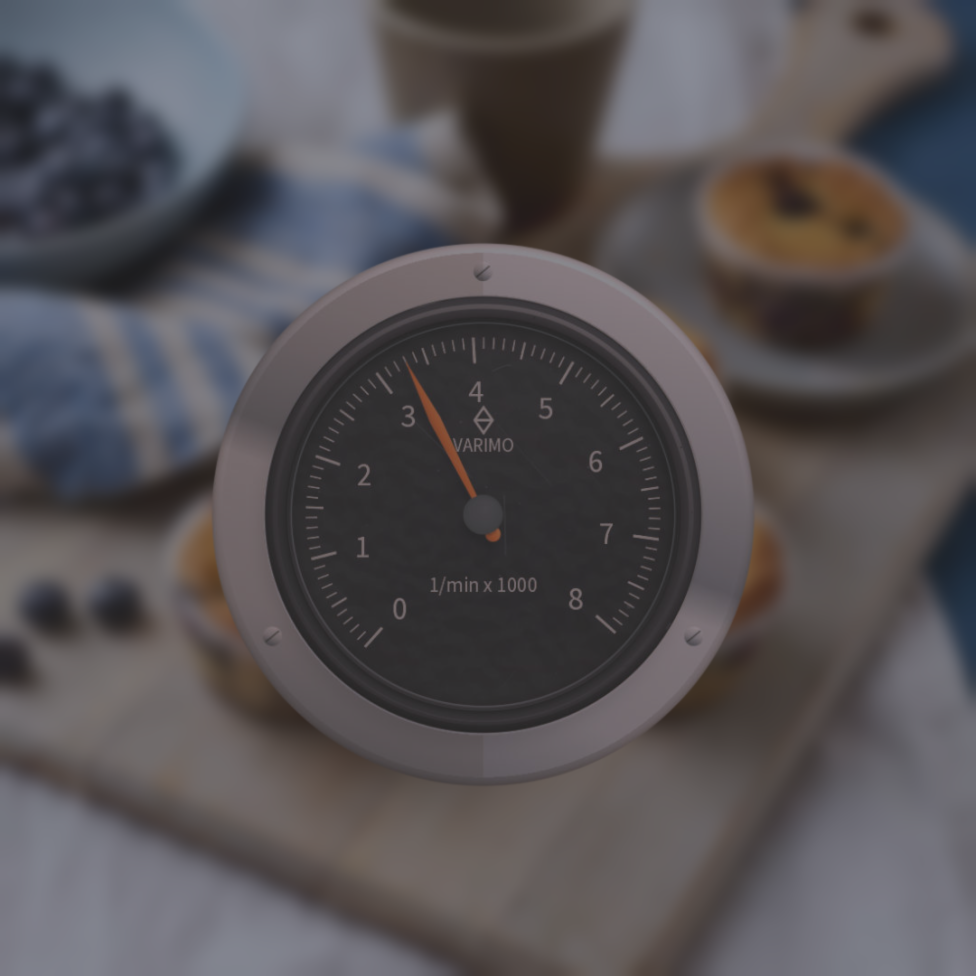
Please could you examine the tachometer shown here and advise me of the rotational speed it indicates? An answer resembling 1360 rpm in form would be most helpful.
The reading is 3300 rpm
